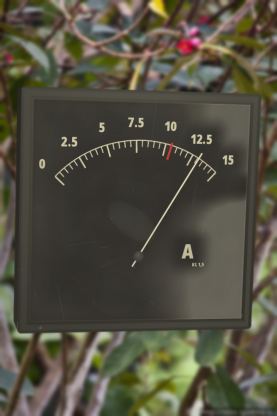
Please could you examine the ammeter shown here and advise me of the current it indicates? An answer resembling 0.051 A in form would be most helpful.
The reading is 13 A
